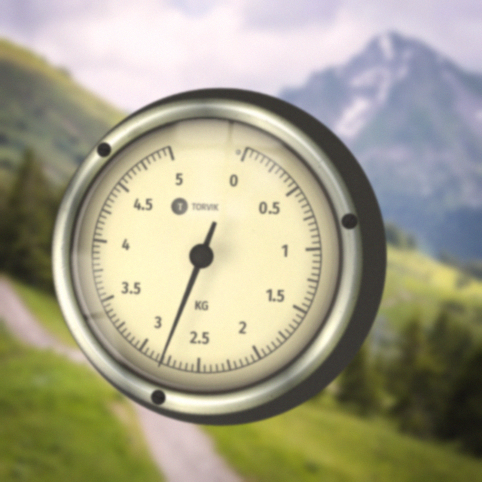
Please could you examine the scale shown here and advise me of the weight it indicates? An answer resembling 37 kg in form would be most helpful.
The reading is 2.8 kg
